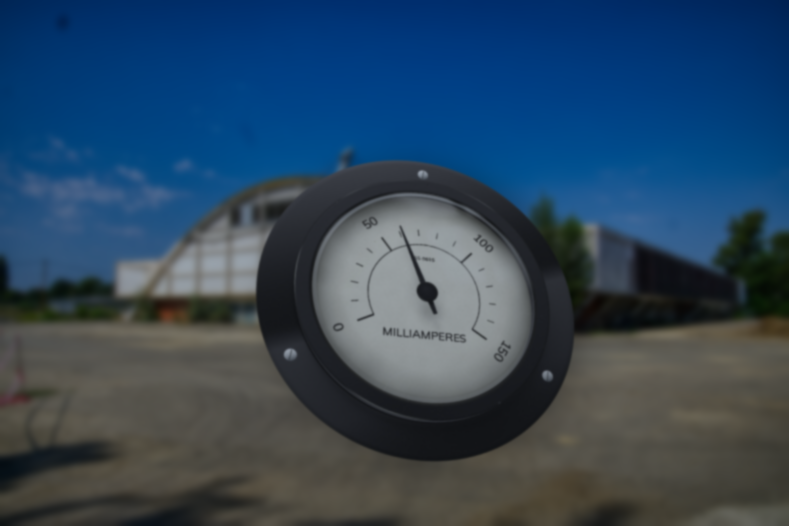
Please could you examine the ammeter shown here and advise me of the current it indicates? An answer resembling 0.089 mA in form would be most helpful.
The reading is 60 mA
